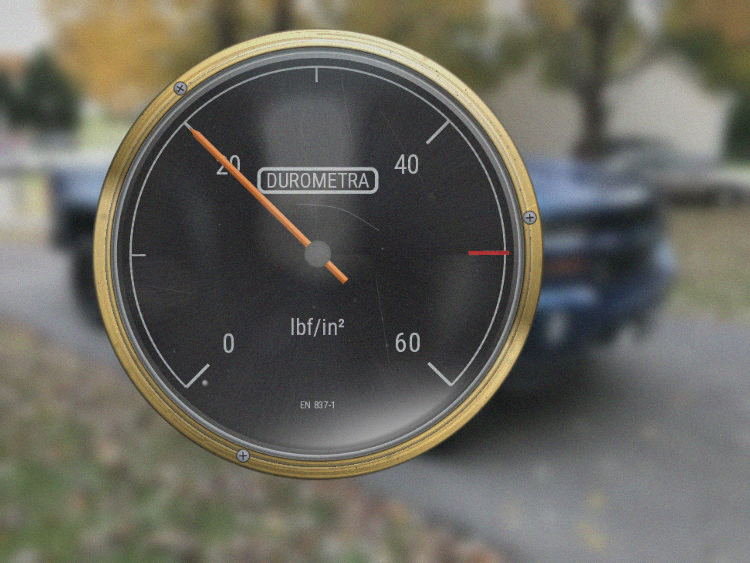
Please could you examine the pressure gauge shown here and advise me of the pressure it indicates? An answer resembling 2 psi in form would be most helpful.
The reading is 20 psi
